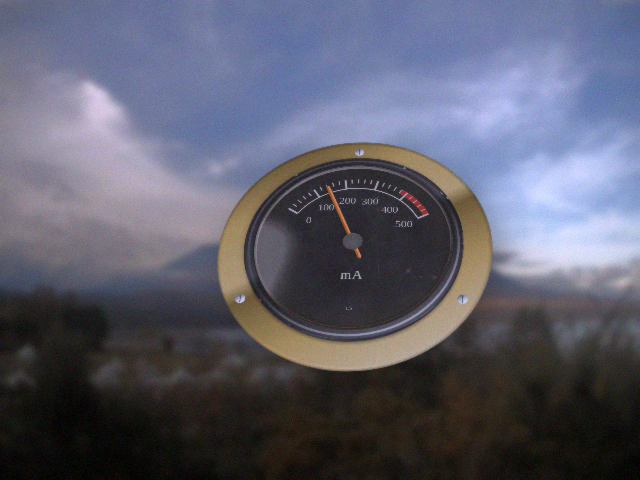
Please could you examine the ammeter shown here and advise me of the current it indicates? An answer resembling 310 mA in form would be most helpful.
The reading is 140 mA
